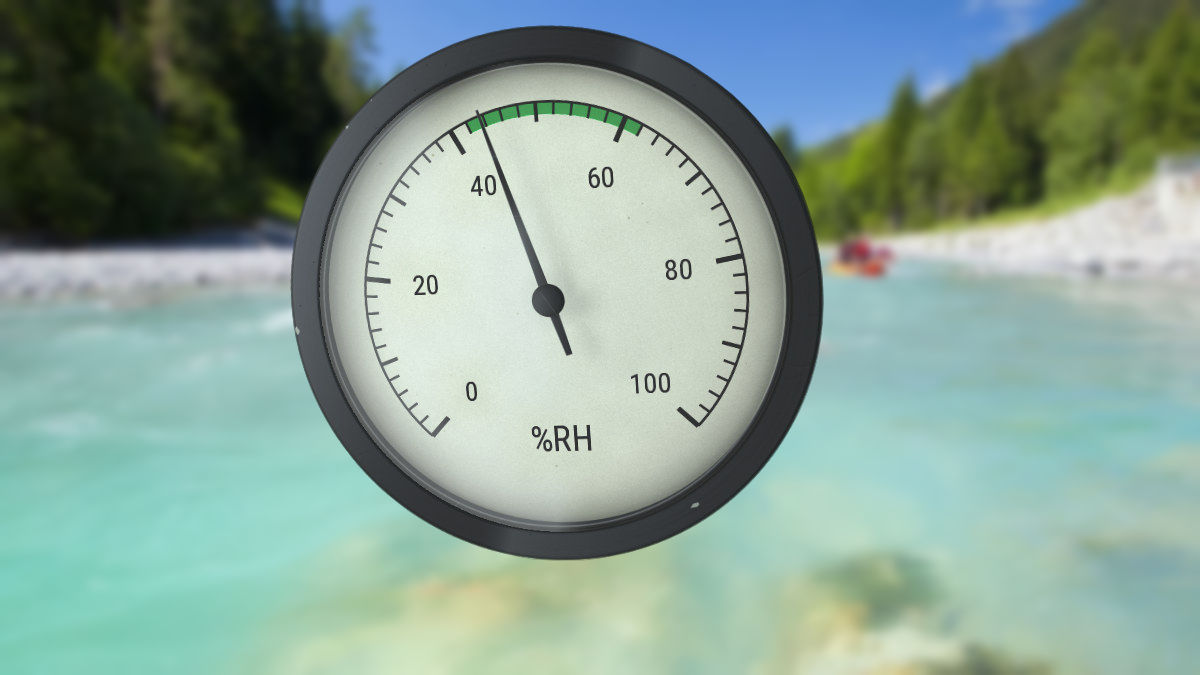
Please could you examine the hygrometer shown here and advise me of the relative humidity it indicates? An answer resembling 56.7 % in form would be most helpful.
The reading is 44 %
